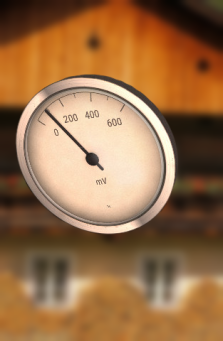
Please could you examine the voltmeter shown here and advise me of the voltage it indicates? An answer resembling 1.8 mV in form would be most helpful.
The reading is 100 mV
